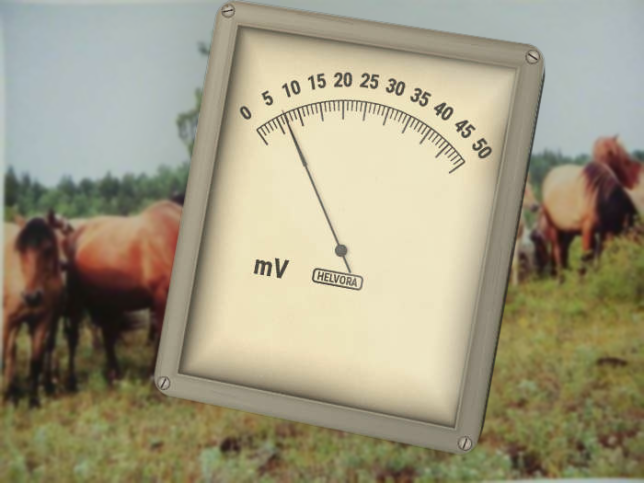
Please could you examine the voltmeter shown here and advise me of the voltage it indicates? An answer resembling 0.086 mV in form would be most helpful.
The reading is 7 mV
